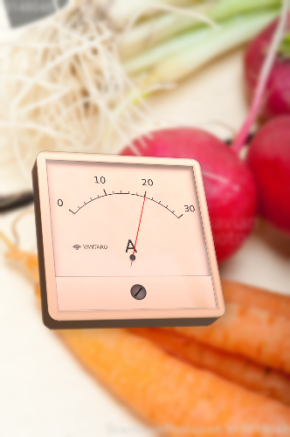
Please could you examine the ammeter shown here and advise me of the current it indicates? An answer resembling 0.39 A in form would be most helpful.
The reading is 20 A
